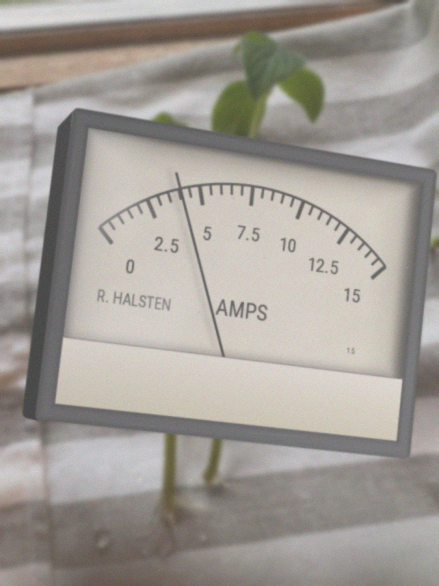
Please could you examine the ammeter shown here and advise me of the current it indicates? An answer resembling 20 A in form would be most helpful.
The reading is 4 A
